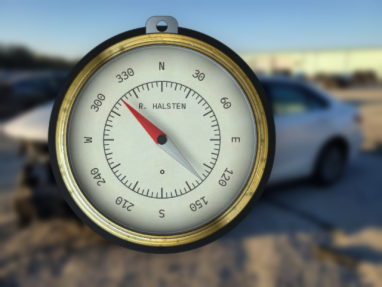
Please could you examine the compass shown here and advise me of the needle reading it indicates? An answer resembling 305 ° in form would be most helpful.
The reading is 315 °
